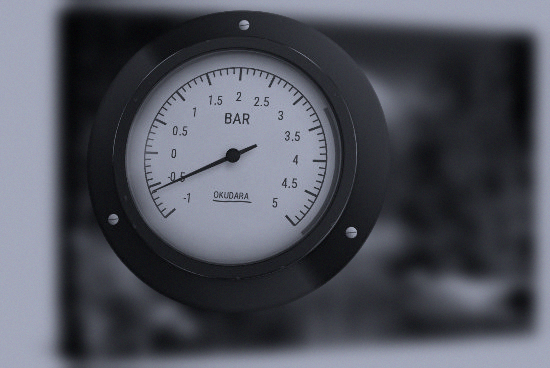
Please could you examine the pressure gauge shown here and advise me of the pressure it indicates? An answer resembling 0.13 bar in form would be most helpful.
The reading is -0.6 bar
